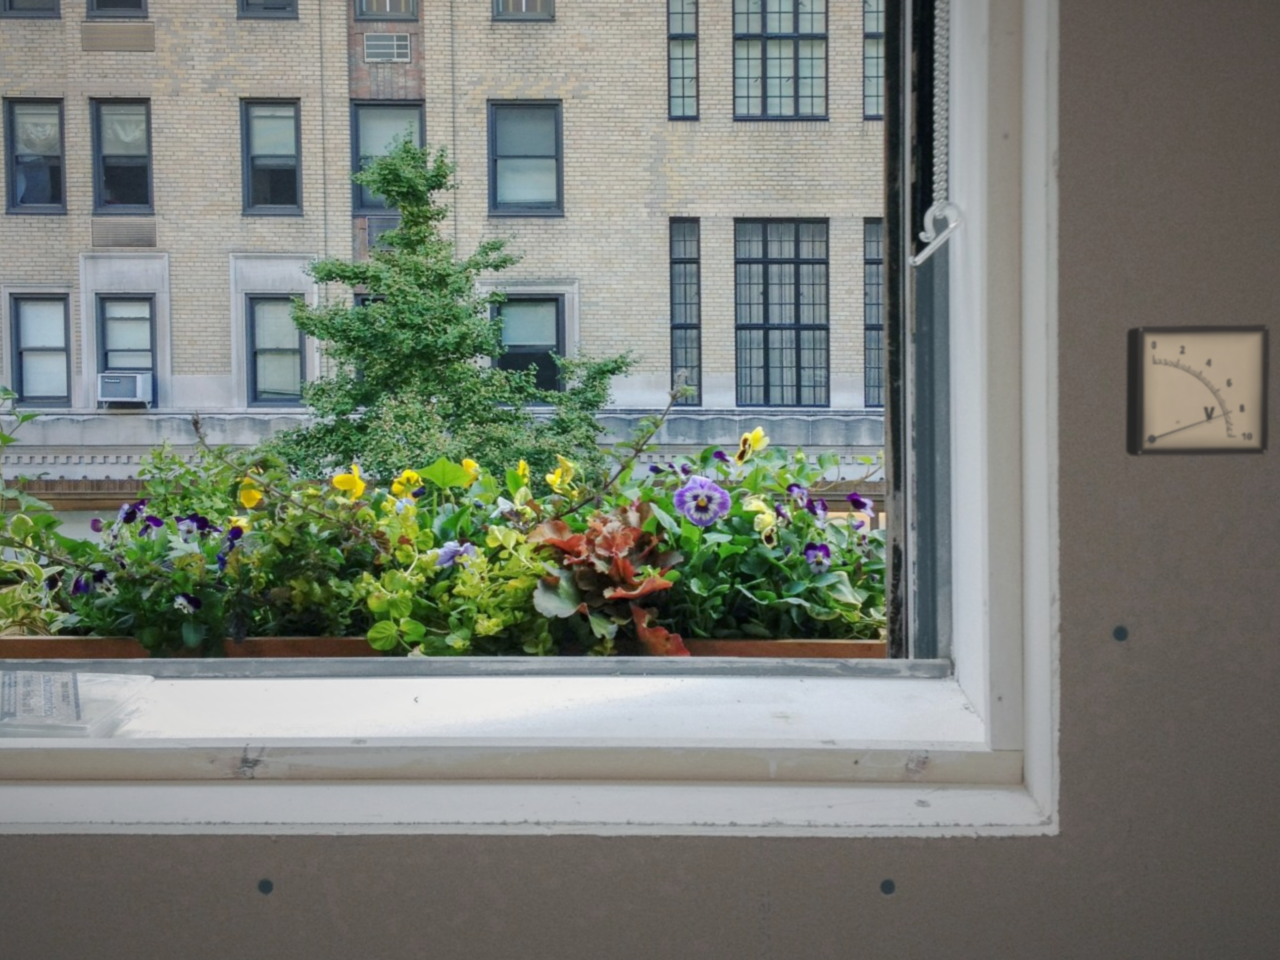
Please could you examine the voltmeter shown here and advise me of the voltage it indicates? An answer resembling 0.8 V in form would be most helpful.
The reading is 8 V
